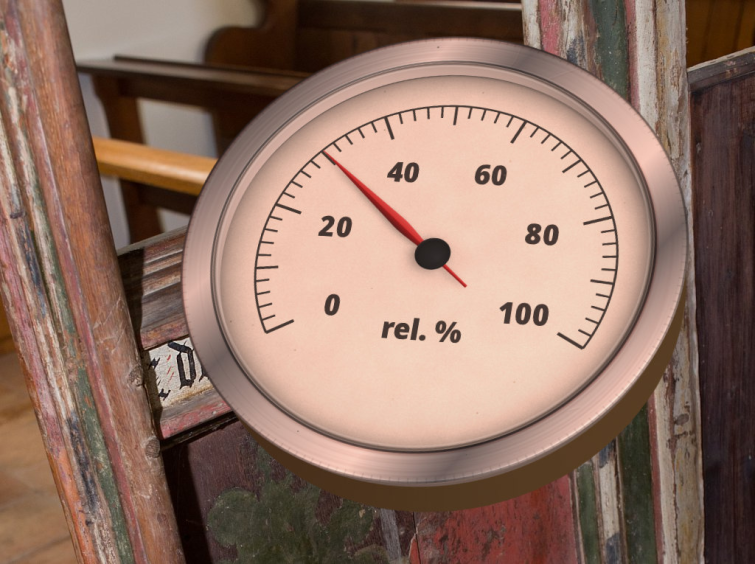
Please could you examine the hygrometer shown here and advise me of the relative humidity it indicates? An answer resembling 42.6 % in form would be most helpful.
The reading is 30 %
